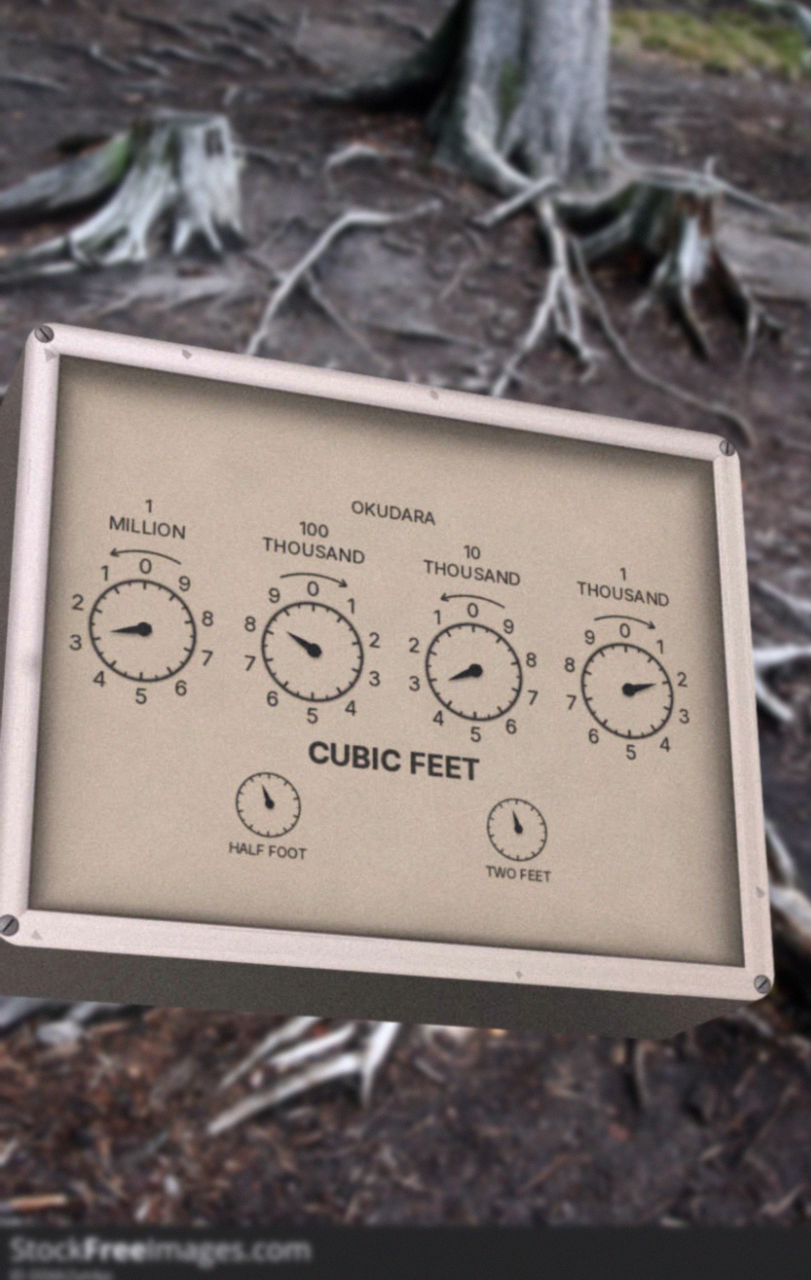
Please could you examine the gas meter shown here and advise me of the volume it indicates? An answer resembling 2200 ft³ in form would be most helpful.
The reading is 283200 ft³
